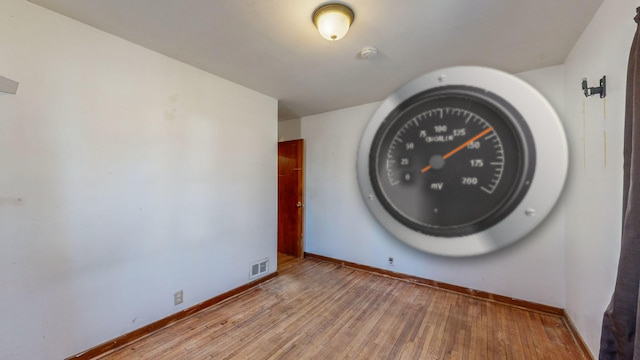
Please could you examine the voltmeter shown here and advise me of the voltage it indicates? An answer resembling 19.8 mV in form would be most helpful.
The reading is 145 mV
